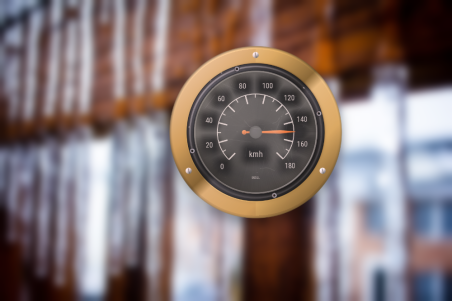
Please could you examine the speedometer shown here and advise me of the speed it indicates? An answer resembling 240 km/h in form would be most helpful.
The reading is 150 km/h
